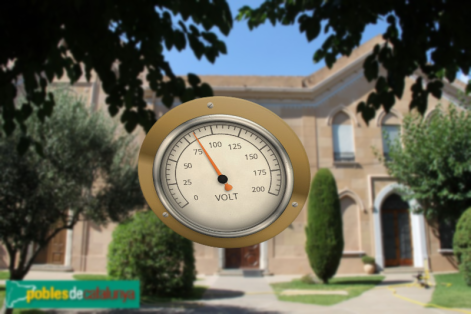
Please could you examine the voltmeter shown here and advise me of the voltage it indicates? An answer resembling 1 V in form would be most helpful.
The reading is 85 V
